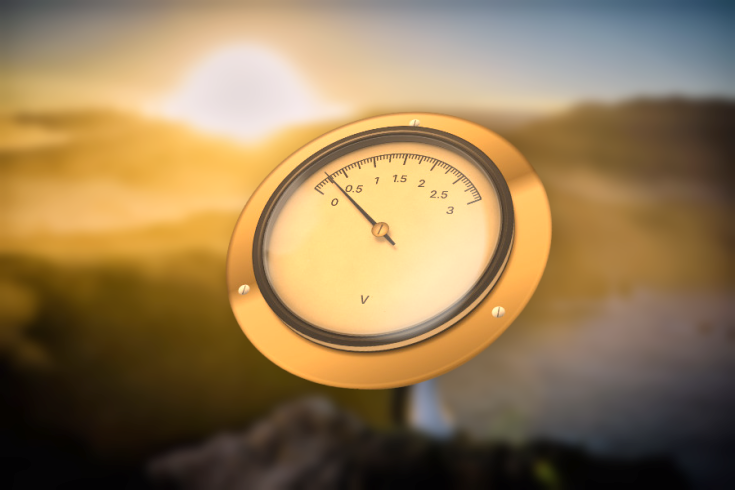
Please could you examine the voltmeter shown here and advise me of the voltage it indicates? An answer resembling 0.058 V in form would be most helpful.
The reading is 0.25 V
